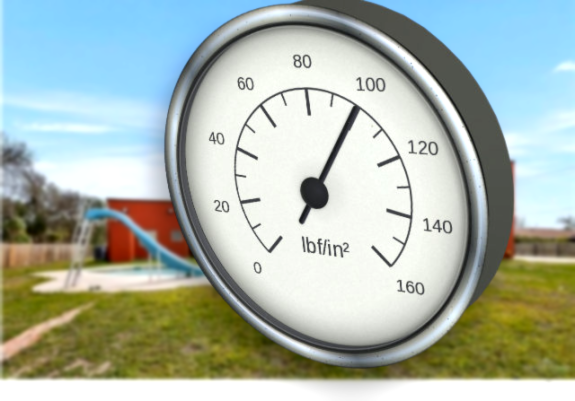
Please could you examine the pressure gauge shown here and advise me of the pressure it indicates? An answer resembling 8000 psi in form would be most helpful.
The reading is 100 psi
